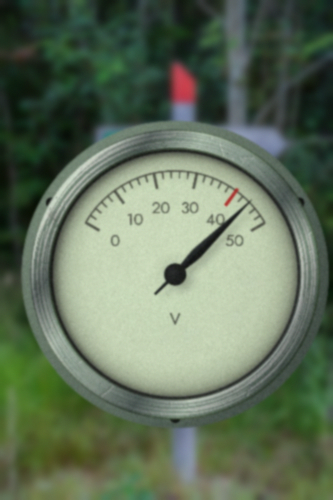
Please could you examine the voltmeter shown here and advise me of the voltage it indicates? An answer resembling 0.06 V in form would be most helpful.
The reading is 44 V
